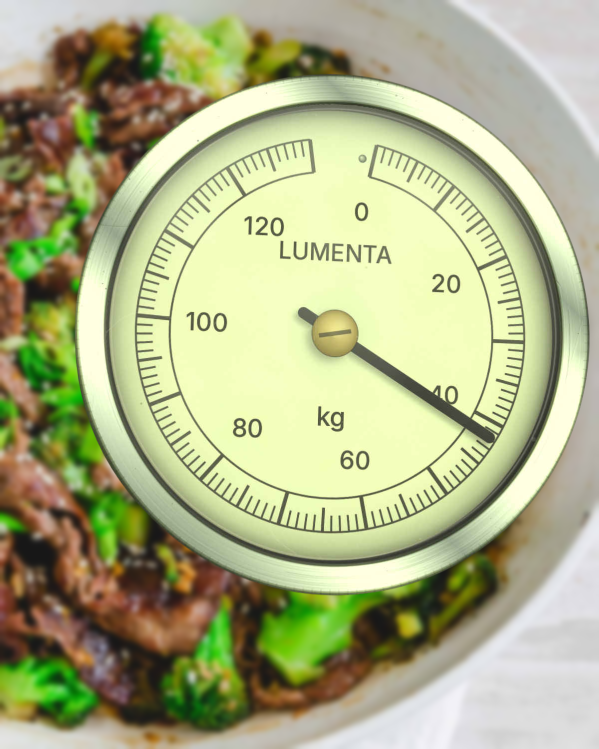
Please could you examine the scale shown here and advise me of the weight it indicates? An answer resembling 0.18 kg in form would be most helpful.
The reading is 42 kg
